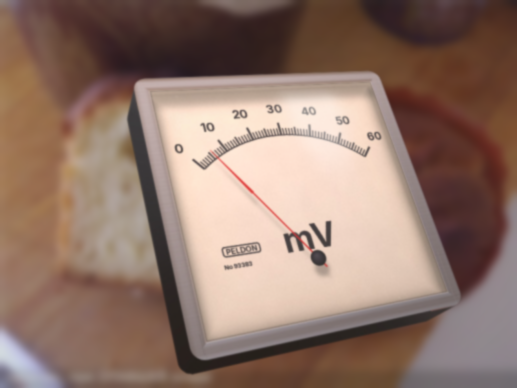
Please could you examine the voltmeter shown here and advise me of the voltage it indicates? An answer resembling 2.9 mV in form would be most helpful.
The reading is 5 mV
